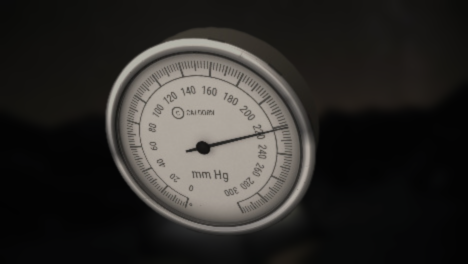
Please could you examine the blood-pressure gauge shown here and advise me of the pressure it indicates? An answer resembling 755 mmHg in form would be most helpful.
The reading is 220 mmHg
